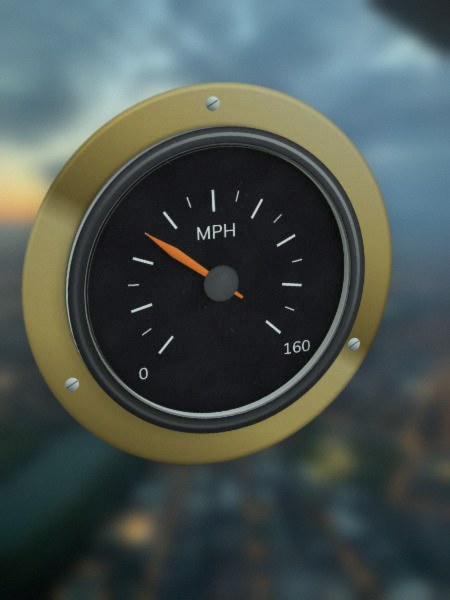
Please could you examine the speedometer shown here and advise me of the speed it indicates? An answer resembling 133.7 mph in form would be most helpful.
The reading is 50 mph
